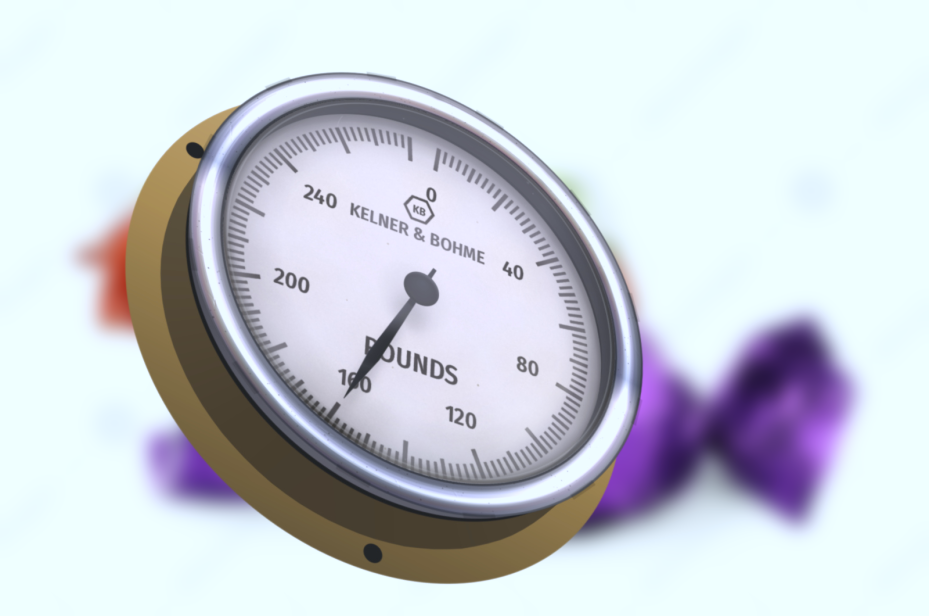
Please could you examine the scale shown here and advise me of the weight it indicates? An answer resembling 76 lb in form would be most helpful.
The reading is 160 lb
